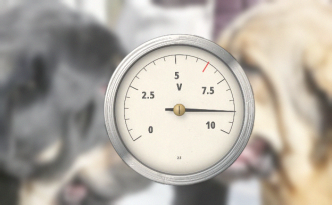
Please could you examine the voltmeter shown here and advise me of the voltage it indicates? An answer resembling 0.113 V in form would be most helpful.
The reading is 9 V
